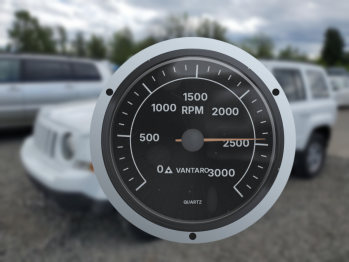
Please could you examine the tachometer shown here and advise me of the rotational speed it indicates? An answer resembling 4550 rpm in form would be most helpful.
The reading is 2450 rpm
